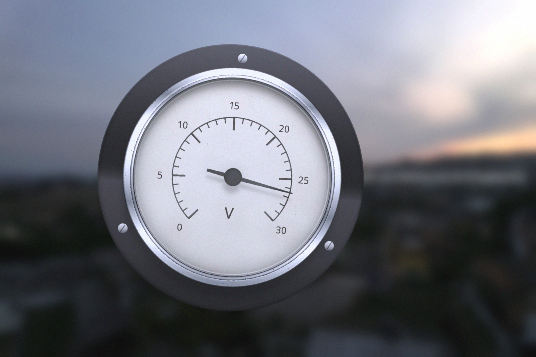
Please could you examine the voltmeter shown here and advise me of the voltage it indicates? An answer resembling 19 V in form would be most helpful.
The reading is 26.5 V
